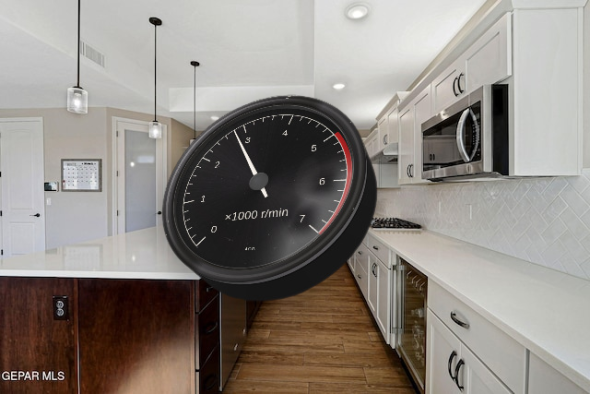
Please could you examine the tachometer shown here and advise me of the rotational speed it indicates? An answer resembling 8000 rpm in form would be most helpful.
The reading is 2800 rpm
